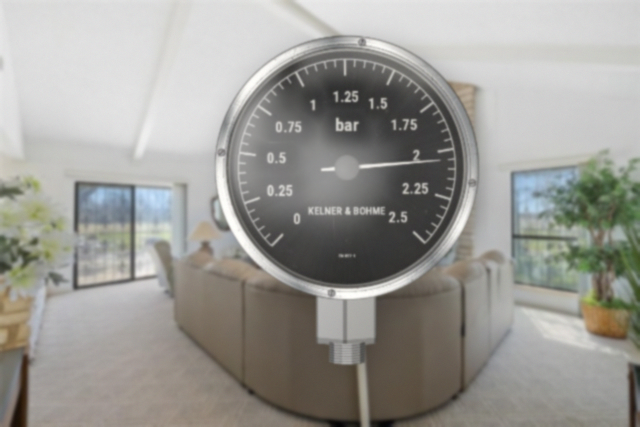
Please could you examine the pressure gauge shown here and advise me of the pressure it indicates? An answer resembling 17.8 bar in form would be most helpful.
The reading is 2.05 bar
